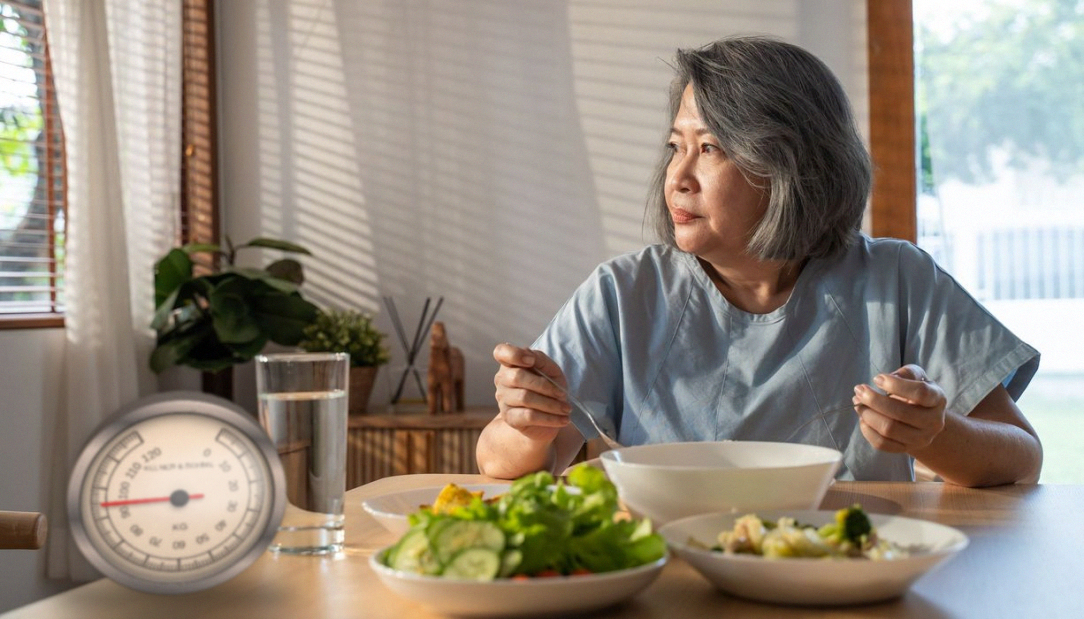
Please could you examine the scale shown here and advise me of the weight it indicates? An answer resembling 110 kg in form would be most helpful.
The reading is 95 kg
